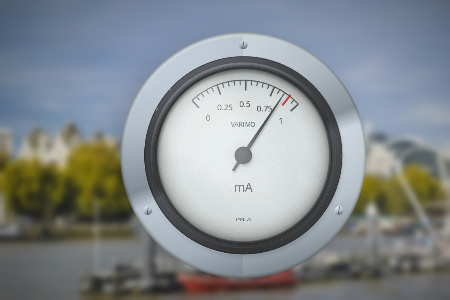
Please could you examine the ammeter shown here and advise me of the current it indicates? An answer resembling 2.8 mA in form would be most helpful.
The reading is 0.85 mA
